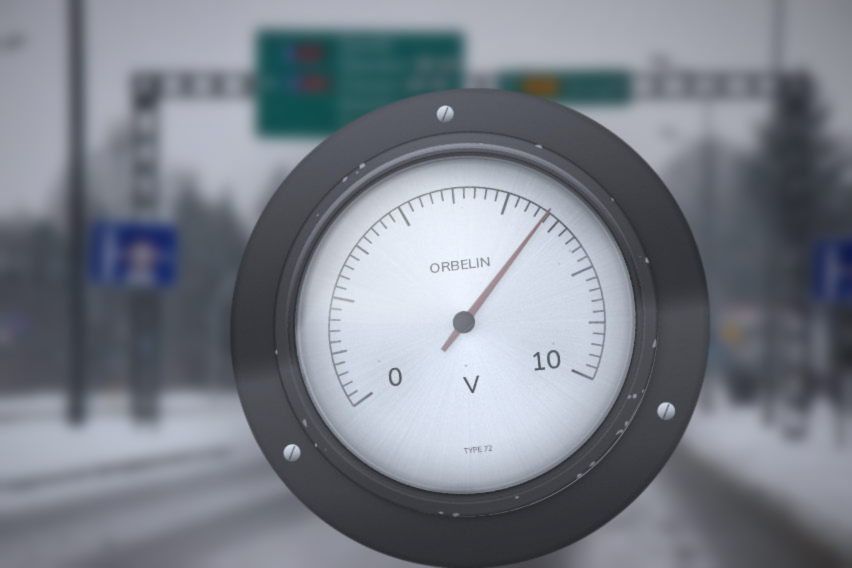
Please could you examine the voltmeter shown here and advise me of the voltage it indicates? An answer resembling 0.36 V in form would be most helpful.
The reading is 6.8 V
